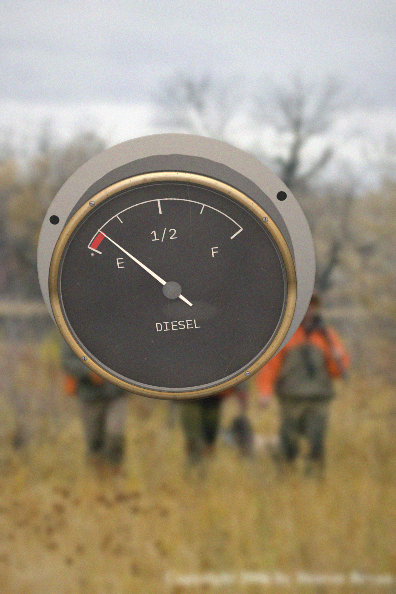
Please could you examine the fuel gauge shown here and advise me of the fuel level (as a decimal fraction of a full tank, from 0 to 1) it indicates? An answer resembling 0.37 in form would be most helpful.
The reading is 0.125
